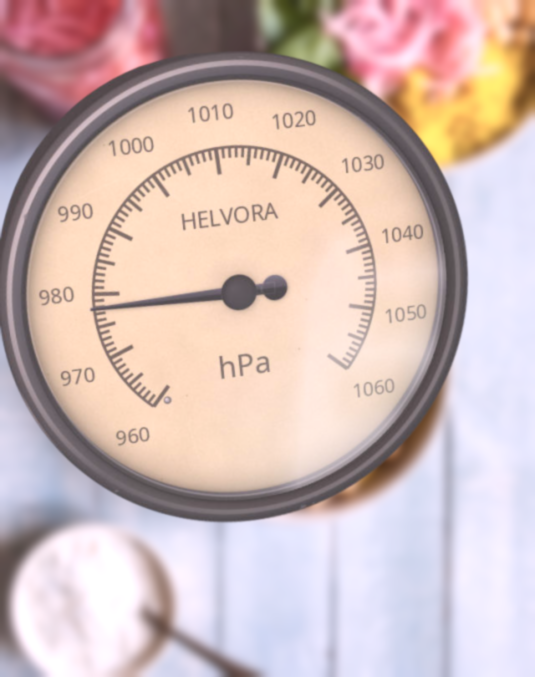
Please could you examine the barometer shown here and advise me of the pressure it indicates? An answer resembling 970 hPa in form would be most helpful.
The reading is 978 hPa
